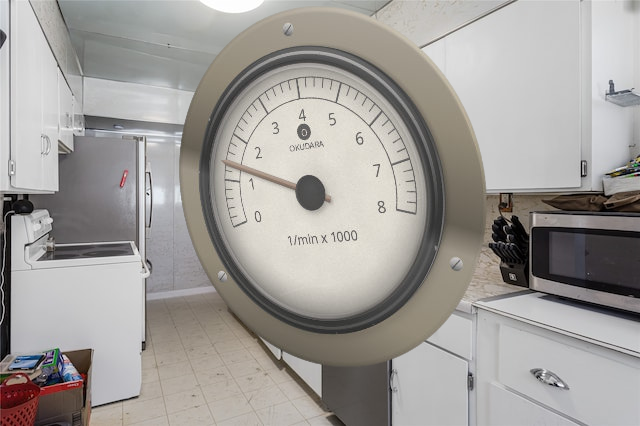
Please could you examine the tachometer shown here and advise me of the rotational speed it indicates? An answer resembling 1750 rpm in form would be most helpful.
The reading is 1400 rpm
